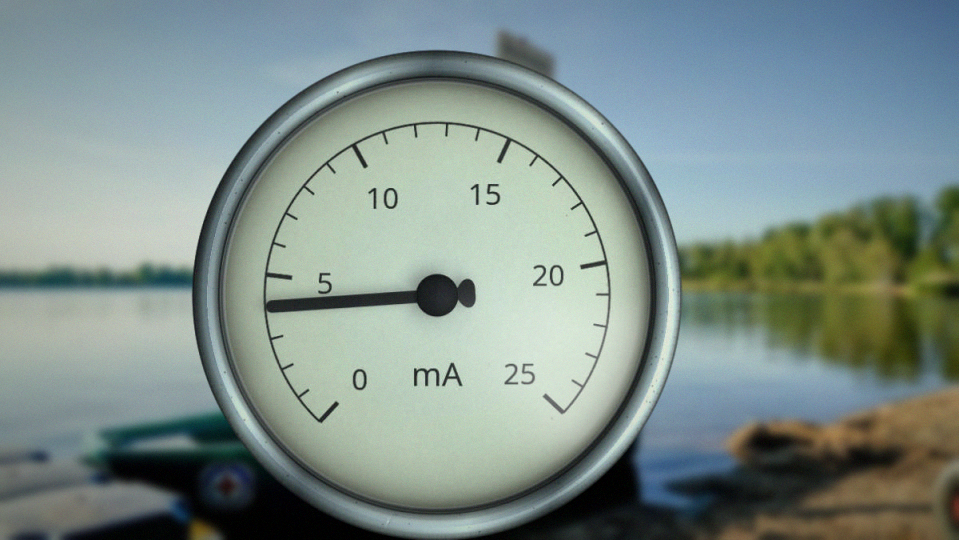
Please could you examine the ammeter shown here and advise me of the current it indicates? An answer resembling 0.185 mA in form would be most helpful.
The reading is 4 mA
